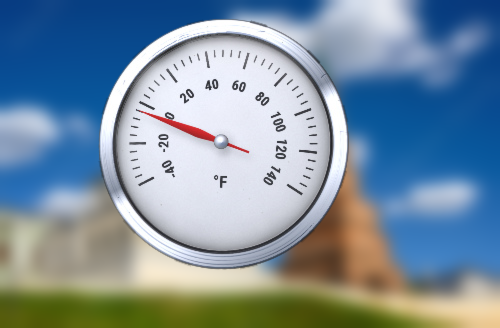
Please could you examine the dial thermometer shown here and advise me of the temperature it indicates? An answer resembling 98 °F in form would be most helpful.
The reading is -4 °F
